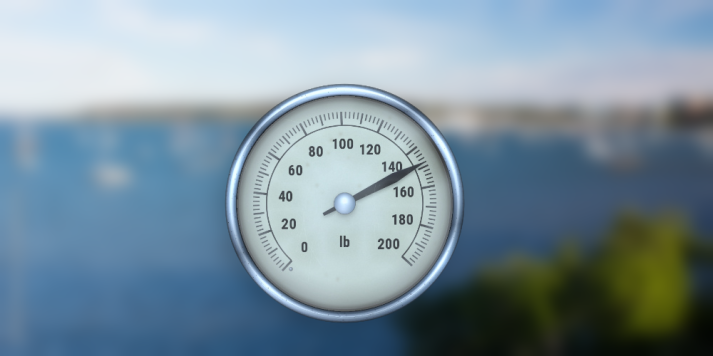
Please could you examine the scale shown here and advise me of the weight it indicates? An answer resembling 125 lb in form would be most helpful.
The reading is 148 lb
